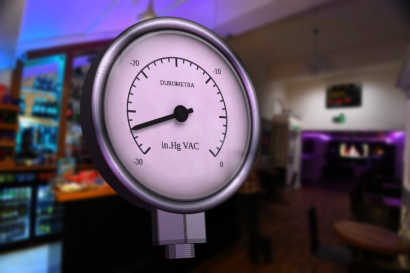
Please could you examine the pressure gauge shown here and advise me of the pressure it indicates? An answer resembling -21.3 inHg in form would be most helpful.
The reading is -27 inHg
